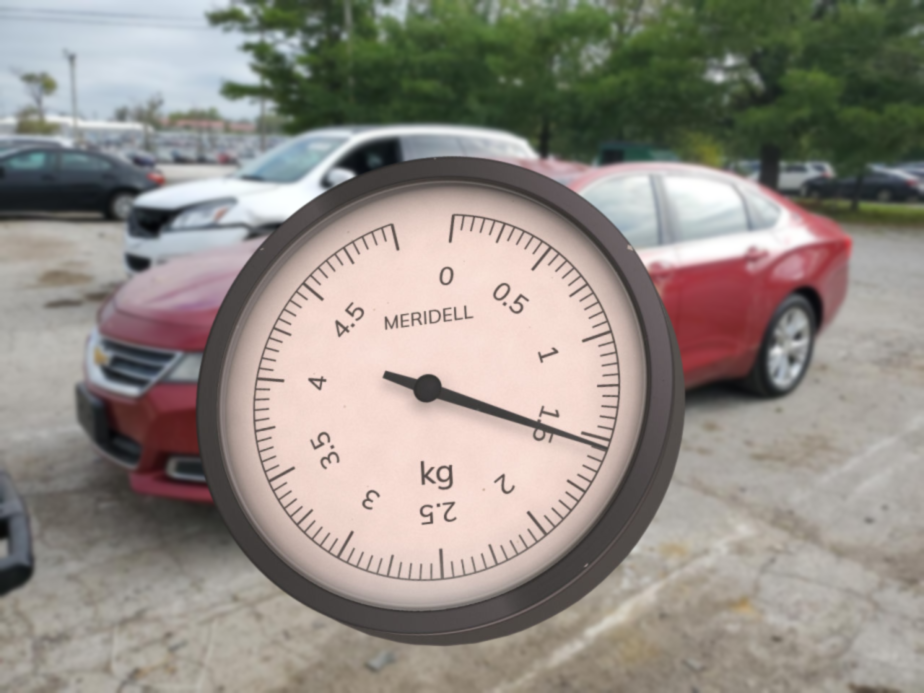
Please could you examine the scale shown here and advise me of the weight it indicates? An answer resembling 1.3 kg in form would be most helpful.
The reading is 1.55 kg
